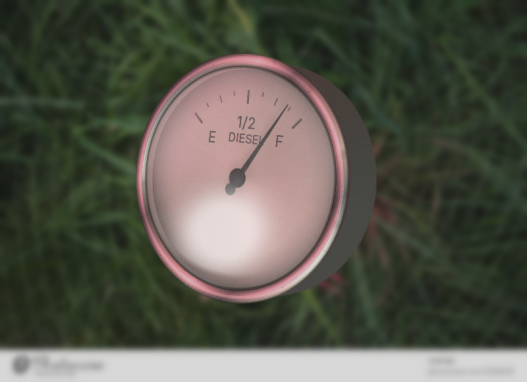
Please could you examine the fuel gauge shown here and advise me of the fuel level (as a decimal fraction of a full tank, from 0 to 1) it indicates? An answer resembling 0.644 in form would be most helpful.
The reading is 0.875
